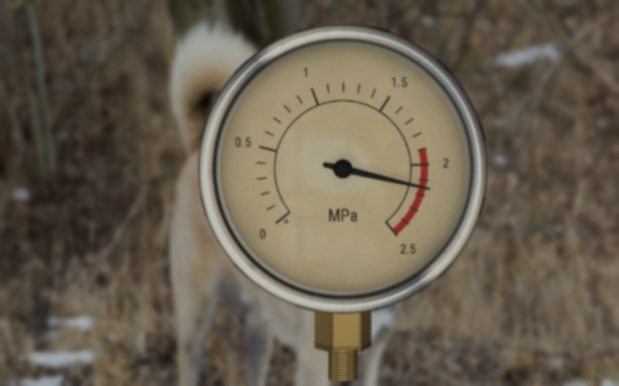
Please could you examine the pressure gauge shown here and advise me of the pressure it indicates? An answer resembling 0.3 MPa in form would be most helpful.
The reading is 2.15 MPa
